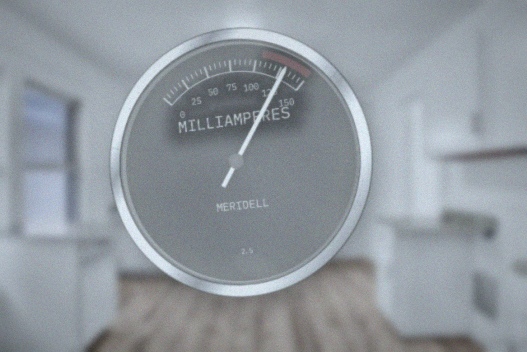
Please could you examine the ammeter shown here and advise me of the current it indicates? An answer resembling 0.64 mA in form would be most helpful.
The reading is 130 mA
